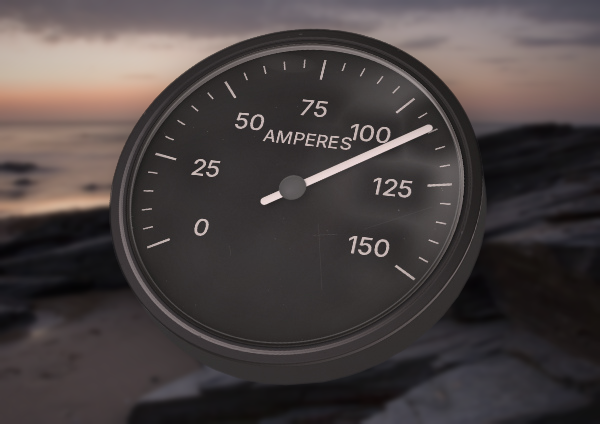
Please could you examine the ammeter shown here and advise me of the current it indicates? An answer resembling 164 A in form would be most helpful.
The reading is 110 A
